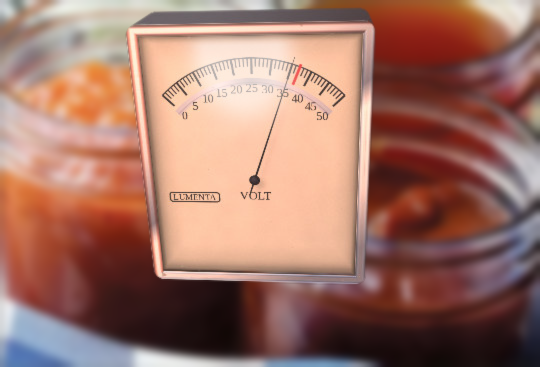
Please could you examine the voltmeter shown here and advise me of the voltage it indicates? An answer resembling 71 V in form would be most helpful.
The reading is 35 V
